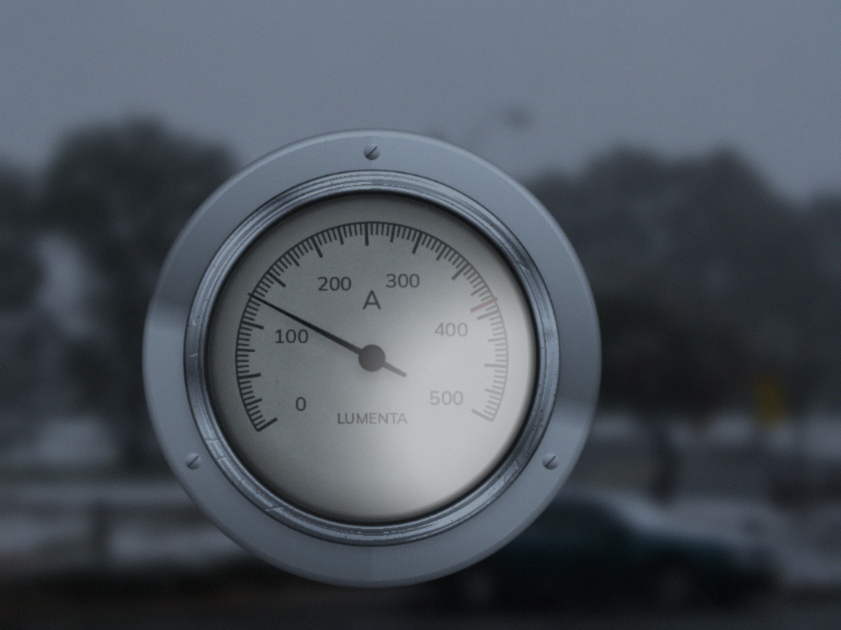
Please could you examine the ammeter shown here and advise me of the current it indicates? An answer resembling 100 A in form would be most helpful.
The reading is 125 A
